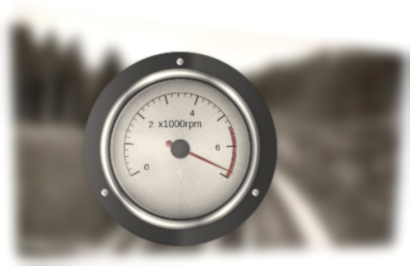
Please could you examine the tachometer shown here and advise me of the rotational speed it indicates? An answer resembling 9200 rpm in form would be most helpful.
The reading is 6800 rpm
